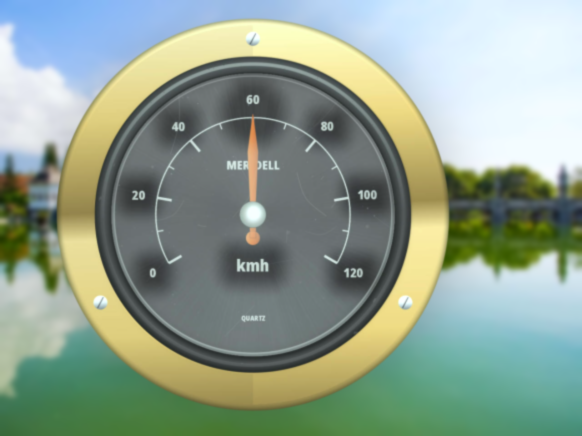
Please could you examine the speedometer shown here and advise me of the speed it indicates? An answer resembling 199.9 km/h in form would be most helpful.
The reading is 60 km/h
